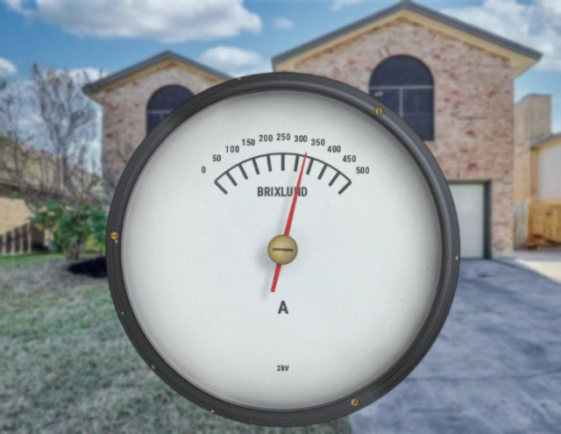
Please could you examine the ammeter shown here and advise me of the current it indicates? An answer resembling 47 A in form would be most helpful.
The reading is 325 A
